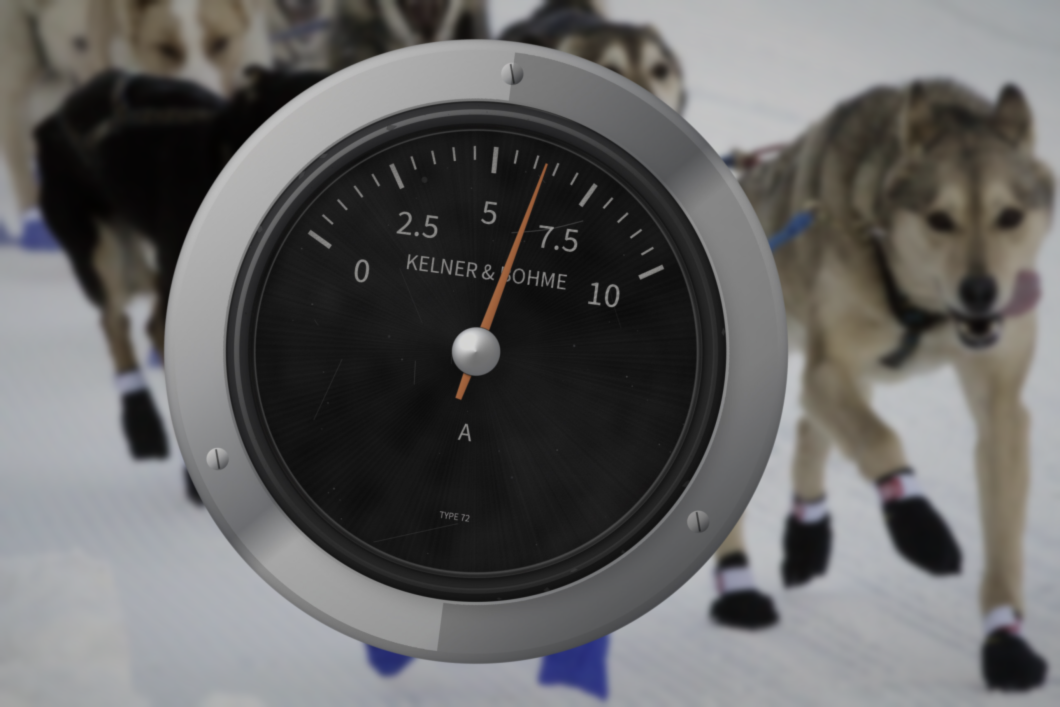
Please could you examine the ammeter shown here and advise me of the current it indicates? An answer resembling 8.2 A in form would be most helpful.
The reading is 6.25 A
